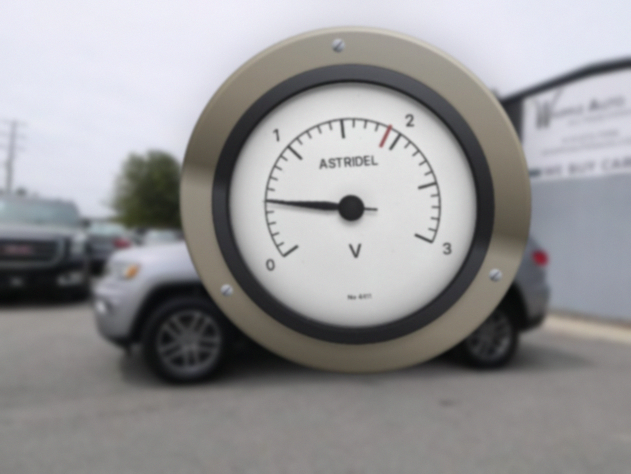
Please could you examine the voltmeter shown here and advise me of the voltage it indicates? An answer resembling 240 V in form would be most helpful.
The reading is 0.5 V
